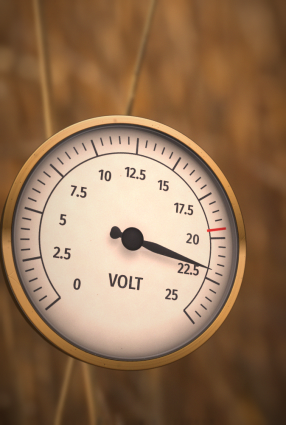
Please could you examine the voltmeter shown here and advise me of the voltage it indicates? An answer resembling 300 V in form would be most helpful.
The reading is 22 V
